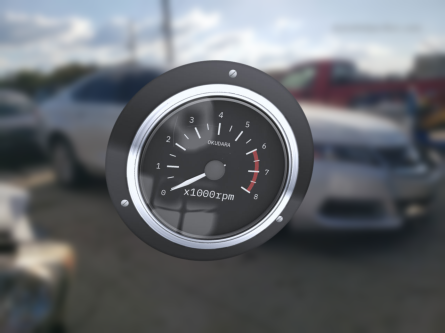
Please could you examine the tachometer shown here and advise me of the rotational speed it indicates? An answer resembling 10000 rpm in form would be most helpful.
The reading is 0 rpm
